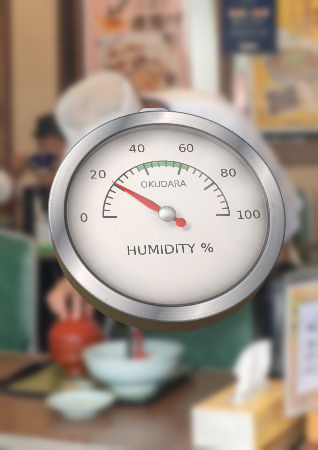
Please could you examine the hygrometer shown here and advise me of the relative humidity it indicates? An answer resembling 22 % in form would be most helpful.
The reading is 20 %
